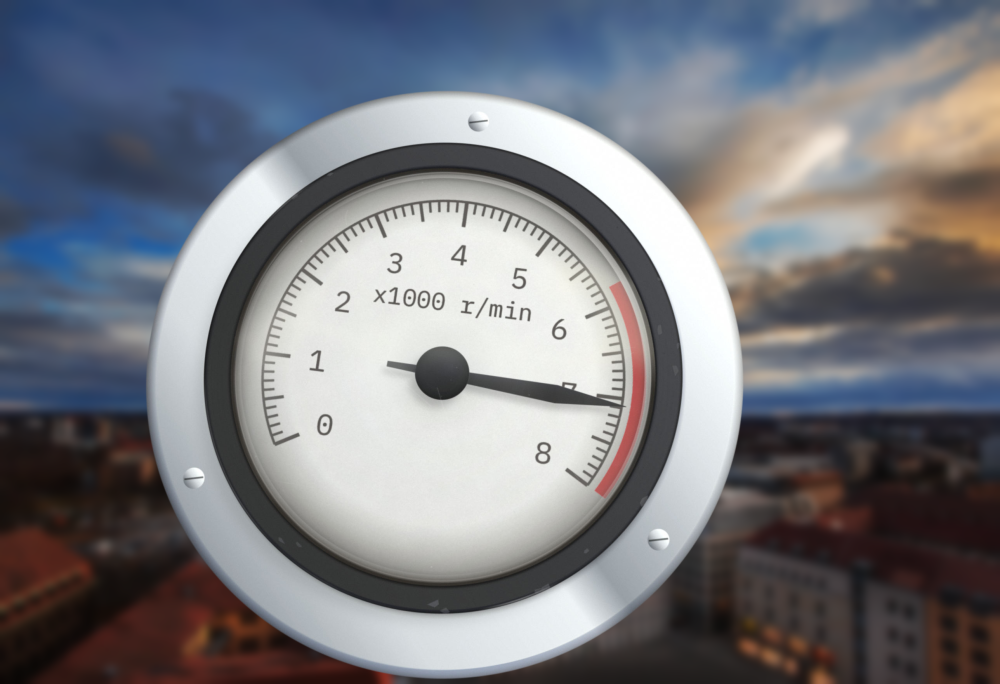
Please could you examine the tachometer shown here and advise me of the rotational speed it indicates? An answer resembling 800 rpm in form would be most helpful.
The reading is 7100 rpm
